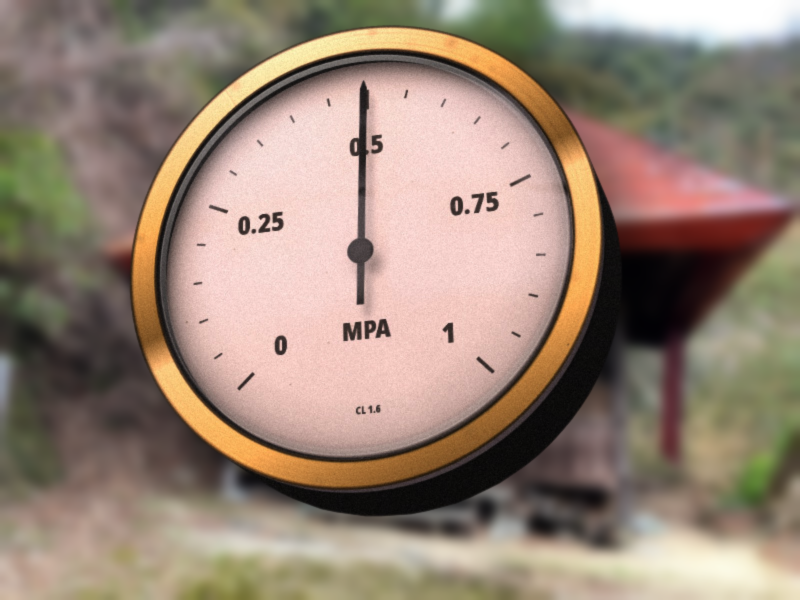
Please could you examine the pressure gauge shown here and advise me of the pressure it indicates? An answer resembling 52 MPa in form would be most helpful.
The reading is 0.5 MPa
